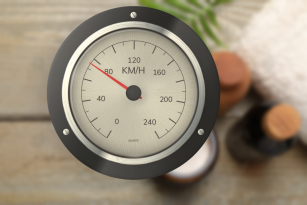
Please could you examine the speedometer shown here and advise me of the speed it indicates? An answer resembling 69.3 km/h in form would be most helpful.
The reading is 75 km/h
